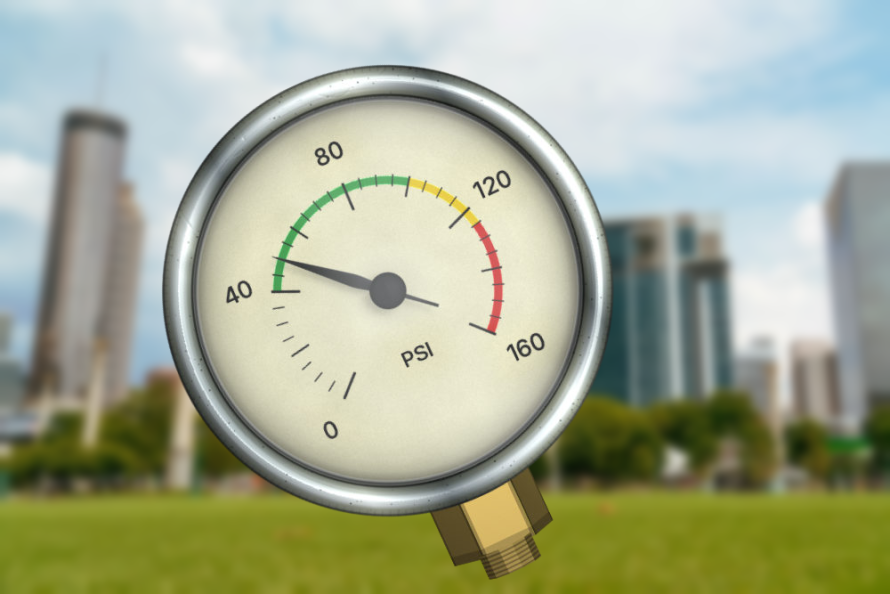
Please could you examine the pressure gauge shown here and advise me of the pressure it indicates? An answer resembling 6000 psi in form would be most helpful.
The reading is 50 psi
